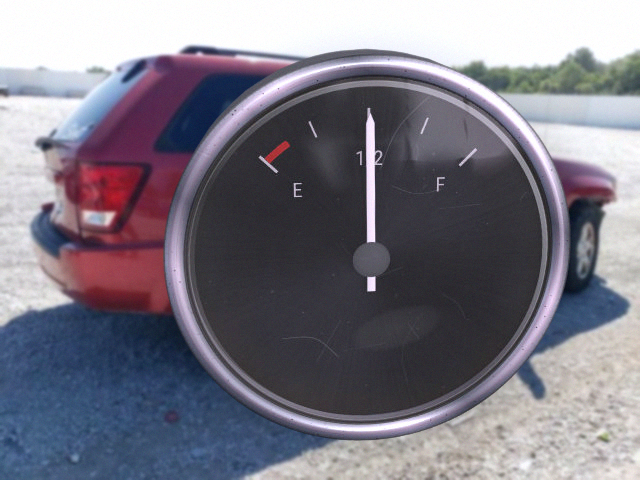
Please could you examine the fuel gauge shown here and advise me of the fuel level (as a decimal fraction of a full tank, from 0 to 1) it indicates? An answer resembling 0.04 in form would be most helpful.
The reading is 0.5
